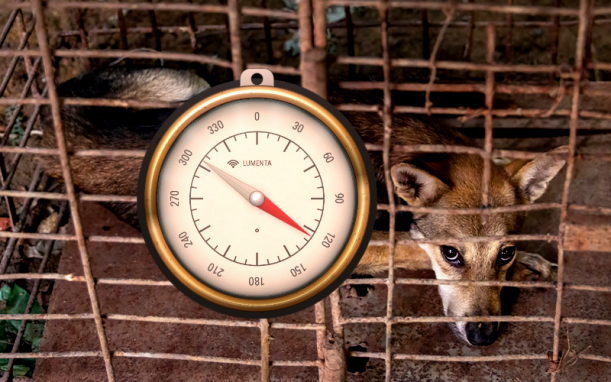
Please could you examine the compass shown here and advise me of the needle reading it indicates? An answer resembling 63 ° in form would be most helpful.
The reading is 125 °
